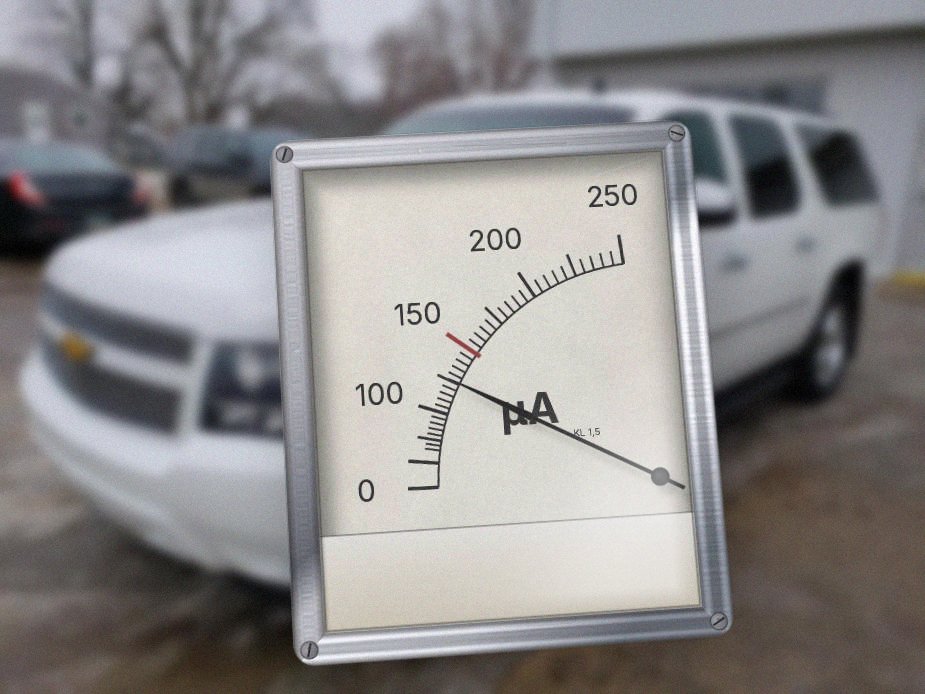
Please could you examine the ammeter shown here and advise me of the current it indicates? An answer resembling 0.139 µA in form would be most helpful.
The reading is 125 µA
